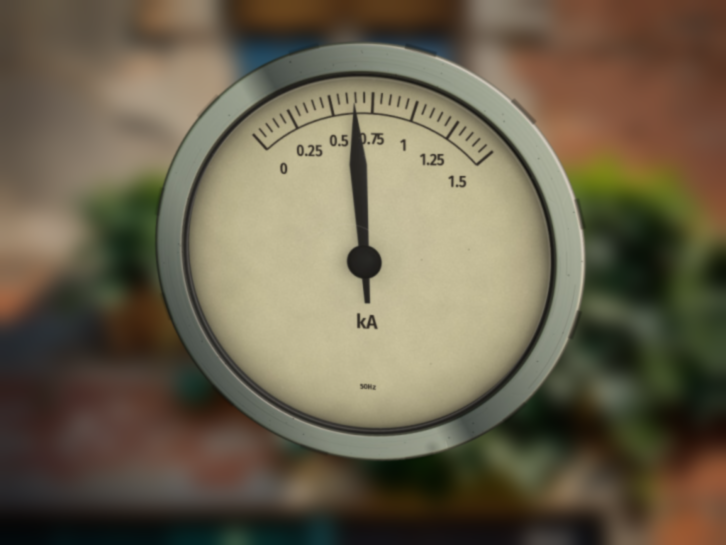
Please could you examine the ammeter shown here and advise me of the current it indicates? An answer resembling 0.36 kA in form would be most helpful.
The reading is 0.65 kA
